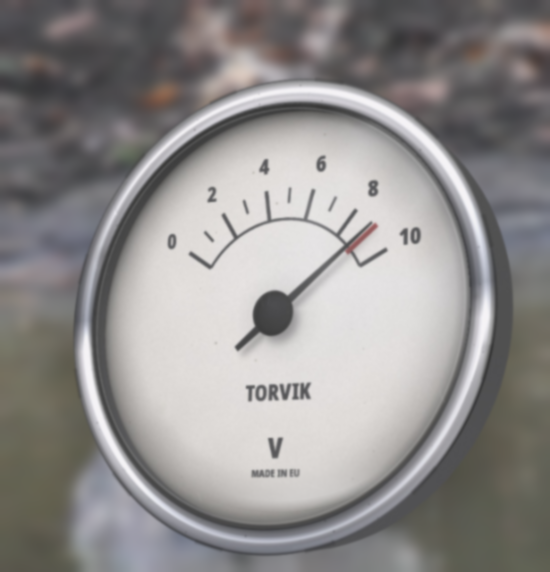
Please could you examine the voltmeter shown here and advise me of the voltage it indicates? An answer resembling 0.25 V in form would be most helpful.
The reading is 9 V
